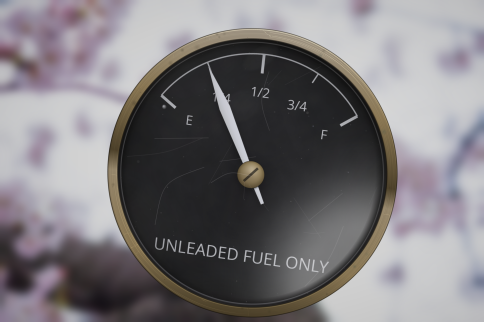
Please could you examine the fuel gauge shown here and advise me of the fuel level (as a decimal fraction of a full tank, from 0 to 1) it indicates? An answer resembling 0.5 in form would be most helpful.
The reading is 0.25
